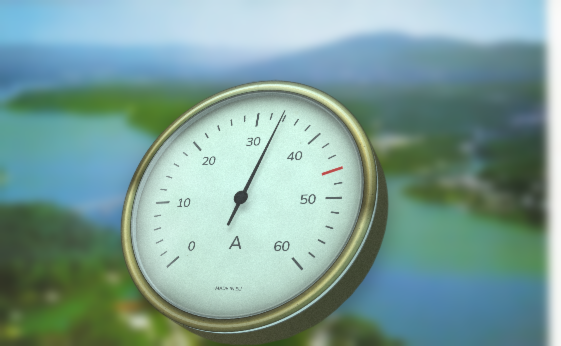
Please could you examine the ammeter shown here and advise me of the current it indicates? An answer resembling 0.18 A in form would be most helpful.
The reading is 34 A
